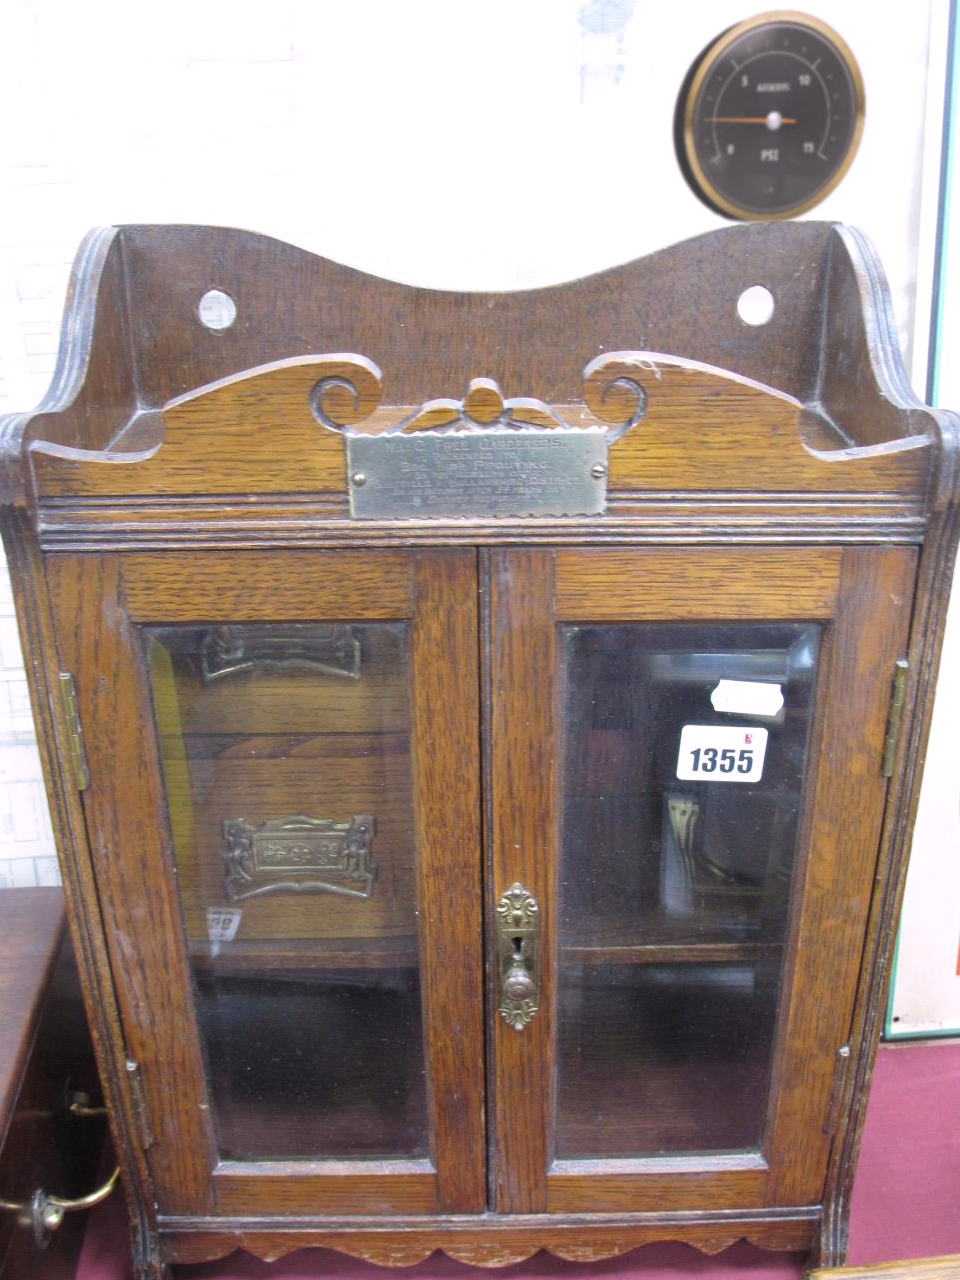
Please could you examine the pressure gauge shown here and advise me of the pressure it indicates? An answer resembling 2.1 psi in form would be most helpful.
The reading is 2 psi
